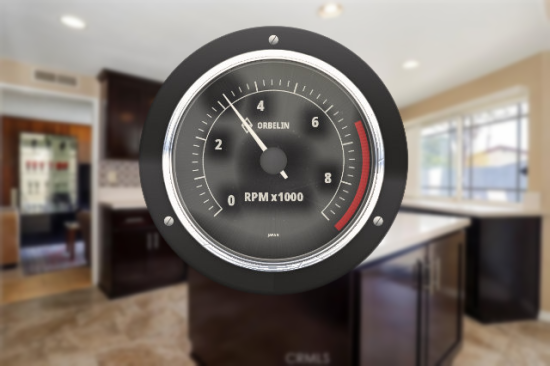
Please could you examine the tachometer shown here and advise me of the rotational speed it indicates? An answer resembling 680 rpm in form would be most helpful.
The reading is 3200 rpm
